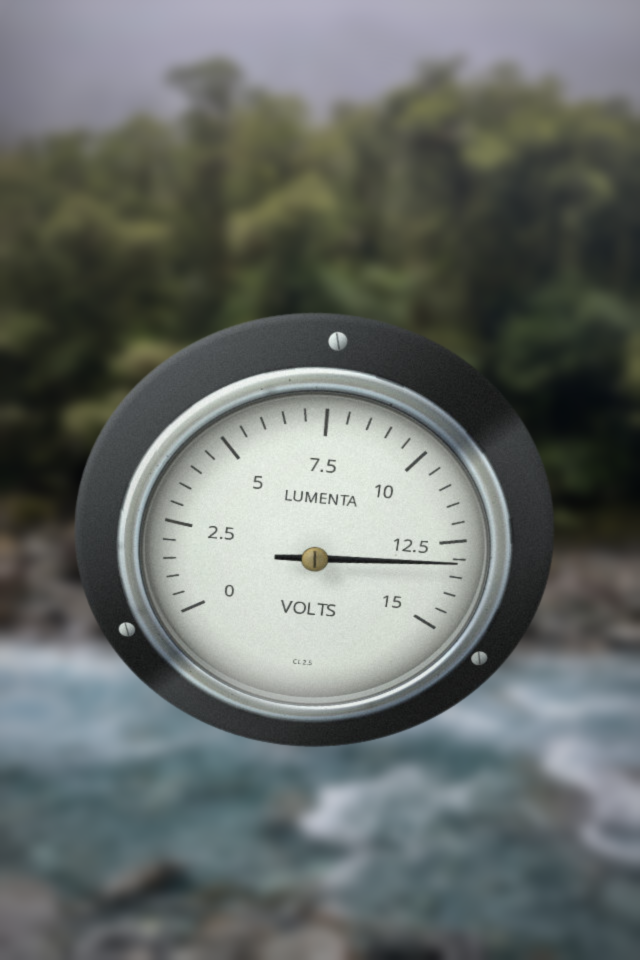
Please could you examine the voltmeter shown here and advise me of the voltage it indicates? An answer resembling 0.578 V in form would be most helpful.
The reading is 13 V
